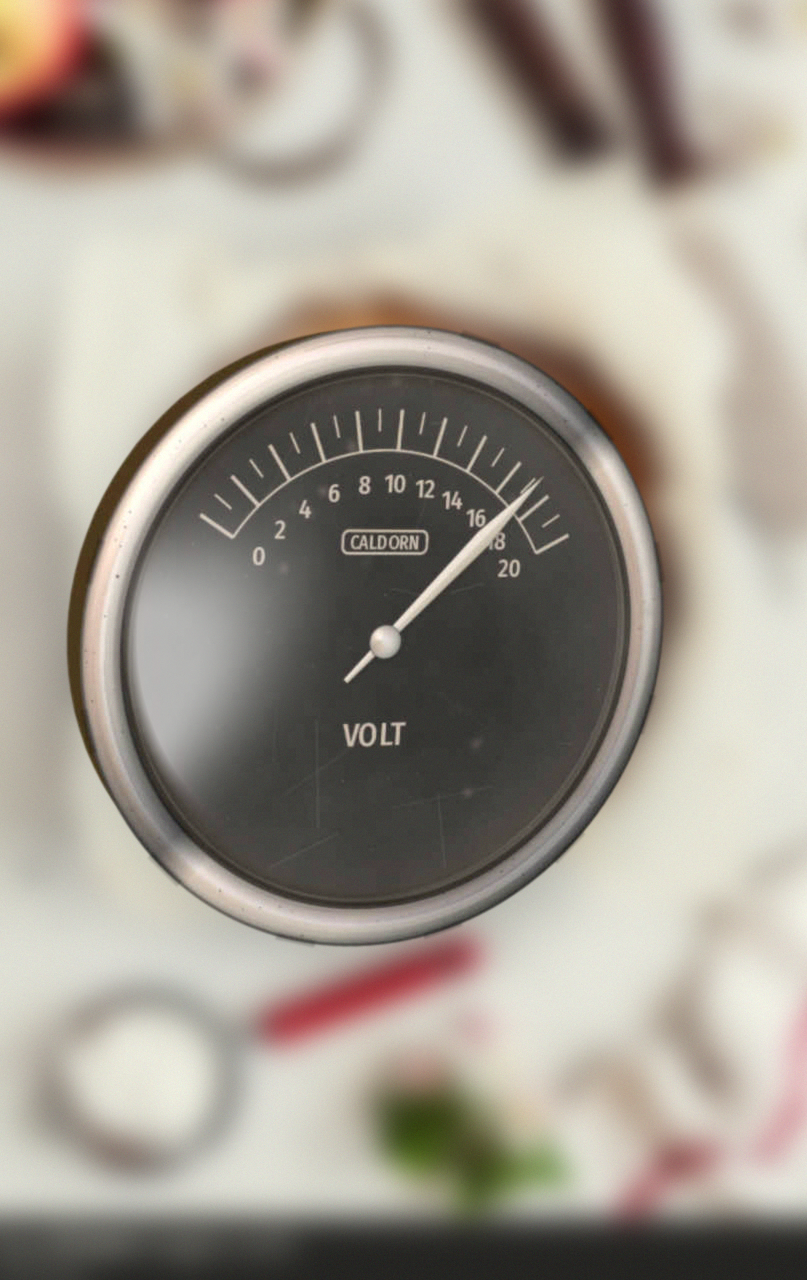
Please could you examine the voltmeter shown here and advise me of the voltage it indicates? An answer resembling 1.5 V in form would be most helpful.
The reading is 17 V
